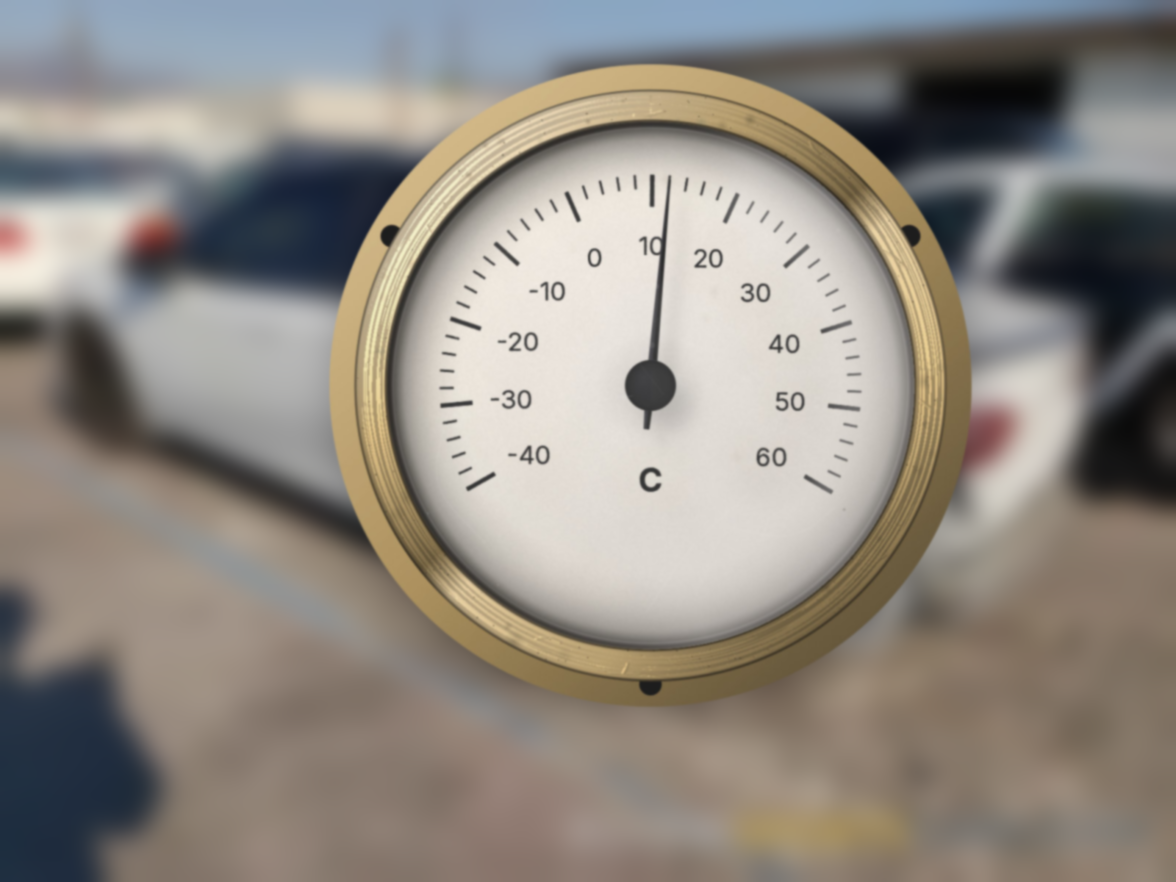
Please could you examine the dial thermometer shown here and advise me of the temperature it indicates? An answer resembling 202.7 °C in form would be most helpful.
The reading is 12 °C
